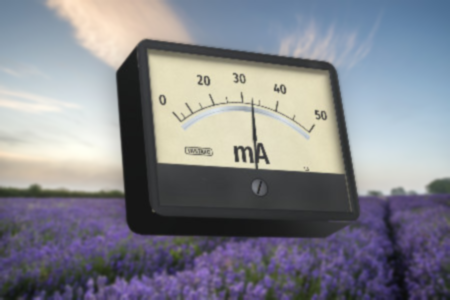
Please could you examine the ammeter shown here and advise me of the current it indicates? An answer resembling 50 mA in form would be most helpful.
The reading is 32.5 mA
